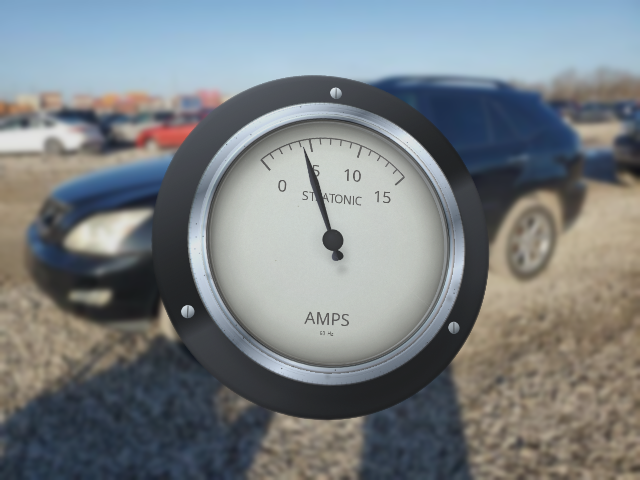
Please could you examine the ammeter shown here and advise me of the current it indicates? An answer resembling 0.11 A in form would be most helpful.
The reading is 4 A
